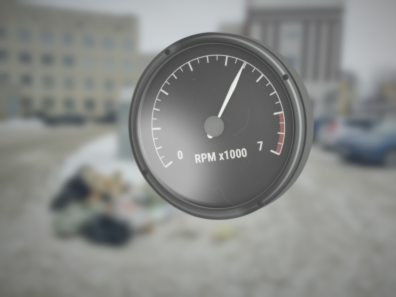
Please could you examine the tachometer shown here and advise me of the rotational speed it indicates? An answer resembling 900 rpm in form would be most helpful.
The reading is 4500 rpm
